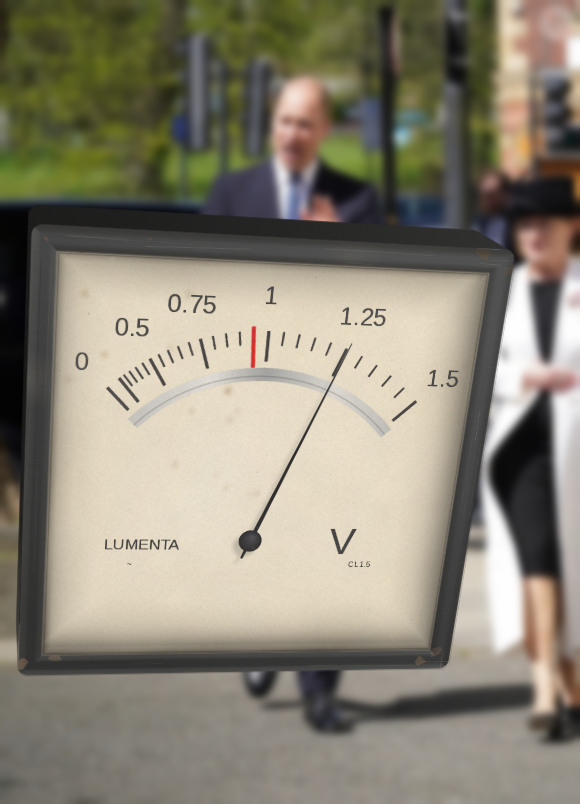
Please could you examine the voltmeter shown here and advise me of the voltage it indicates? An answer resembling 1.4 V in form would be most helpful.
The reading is 1.25 V
